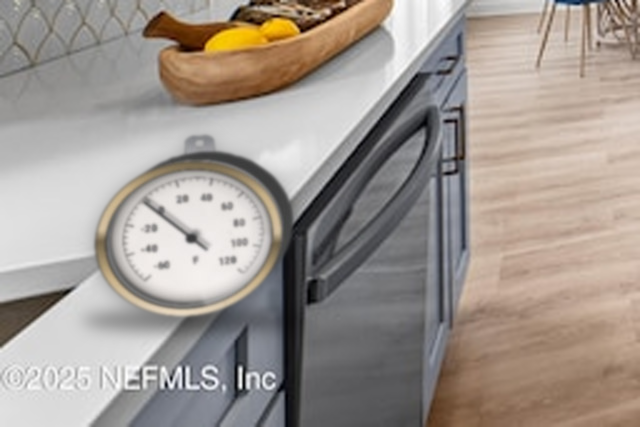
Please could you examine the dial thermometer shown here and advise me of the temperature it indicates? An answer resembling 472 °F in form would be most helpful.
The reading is 0 °F
